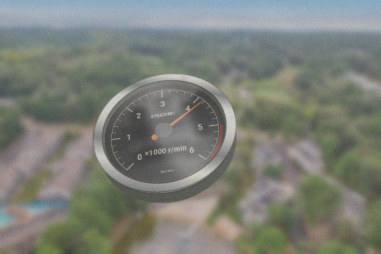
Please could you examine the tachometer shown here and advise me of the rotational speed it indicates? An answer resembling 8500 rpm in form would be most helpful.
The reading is 4200 rpm
